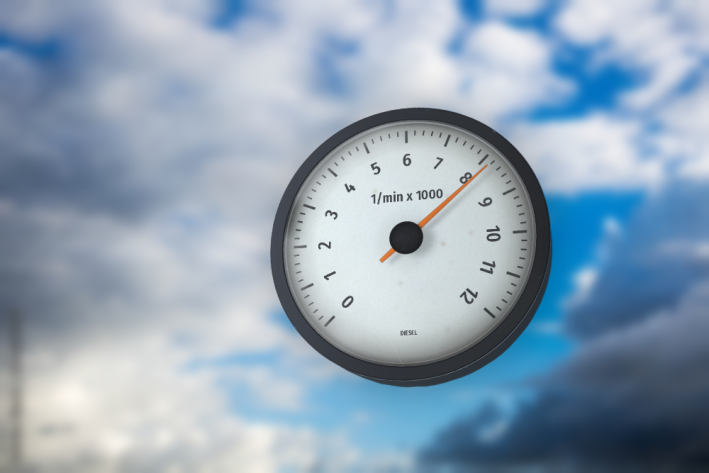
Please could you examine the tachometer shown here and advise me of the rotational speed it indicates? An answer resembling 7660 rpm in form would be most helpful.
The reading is 8200 rpm
